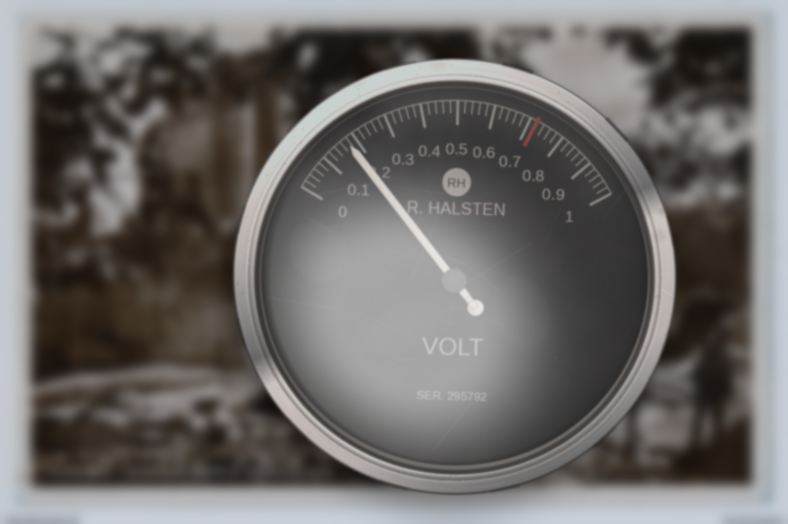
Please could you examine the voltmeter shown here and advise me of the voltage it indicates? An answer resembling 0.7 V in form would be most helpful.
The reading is 0.18 V
